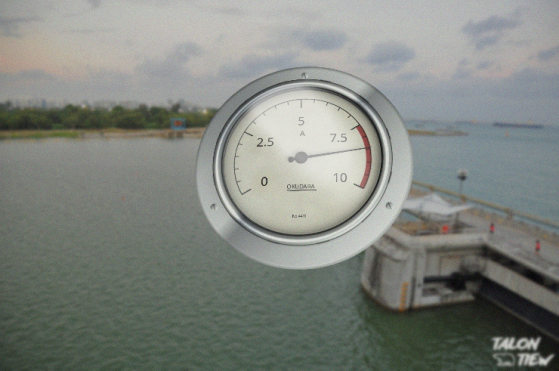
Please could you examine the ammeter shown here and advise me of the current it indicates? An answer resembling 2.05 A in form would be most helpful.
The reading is 8.5 A
